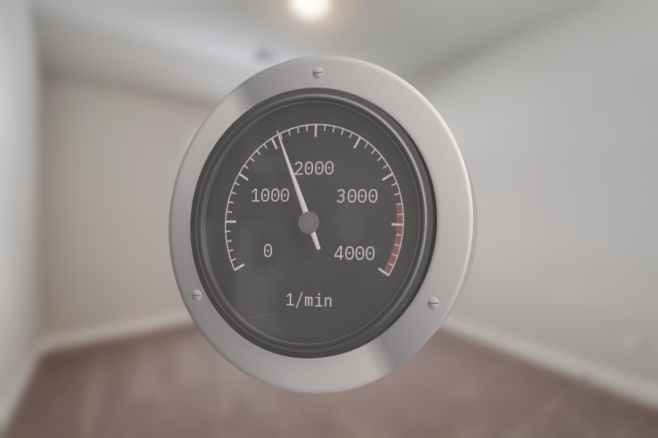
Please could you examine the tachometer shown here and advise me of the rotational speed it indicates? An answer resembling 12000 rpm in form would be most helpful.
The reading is 1600 rpm
